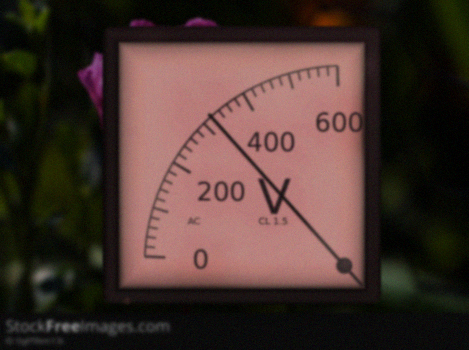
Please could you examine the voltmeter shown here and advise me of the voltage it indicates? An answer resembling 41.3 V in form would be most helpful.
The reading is 320 V
